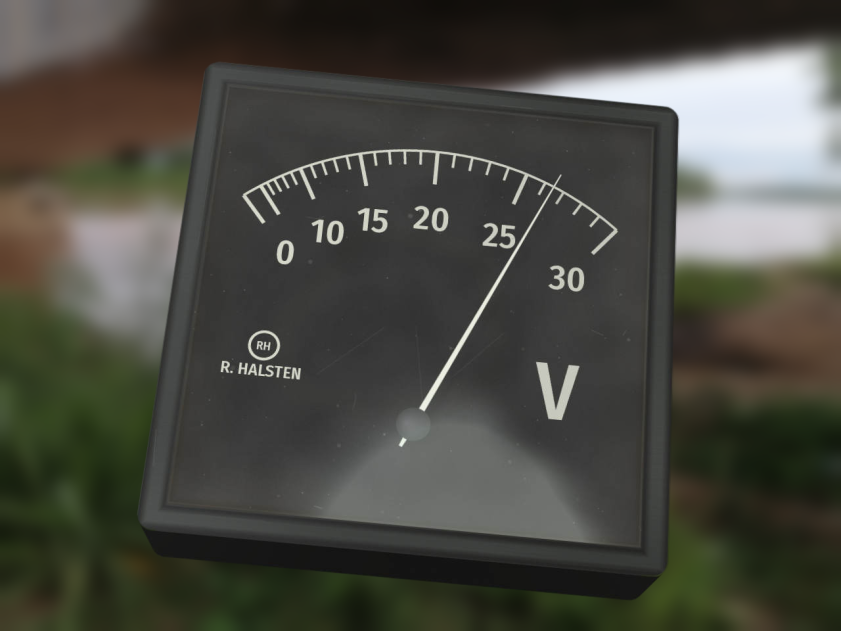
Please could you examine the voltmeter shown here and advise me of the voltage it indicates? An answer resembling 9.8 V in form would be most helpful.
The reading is 26.5 V
